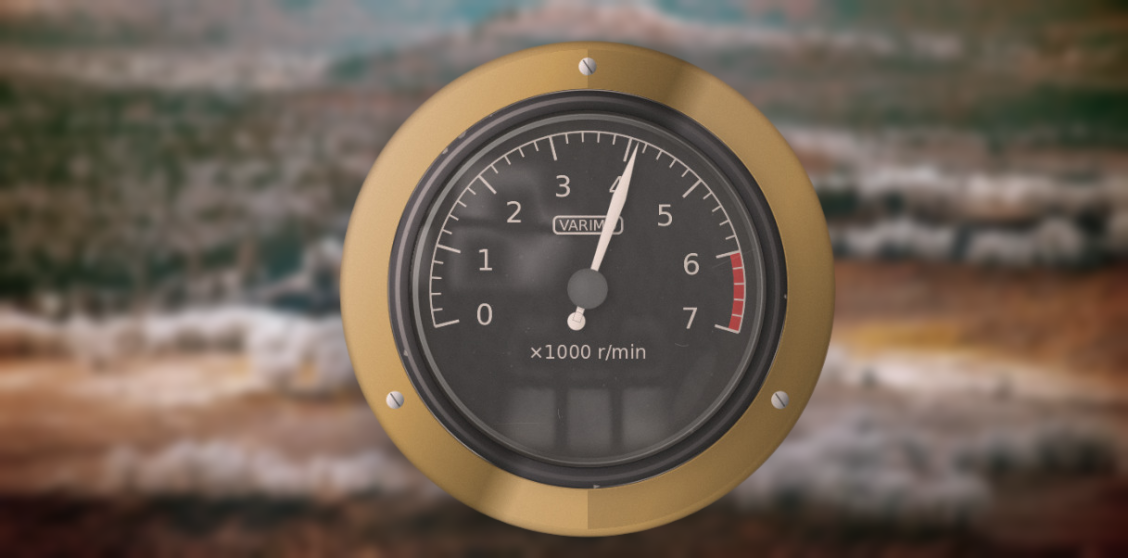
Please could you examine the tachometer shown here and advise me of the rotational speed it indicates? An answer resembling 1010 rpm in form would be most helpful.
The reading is 4100 rpm
